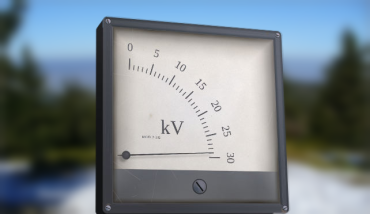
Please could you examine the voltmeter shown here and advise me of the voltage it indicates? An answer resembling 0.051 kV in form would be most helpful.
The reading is 29 kV
